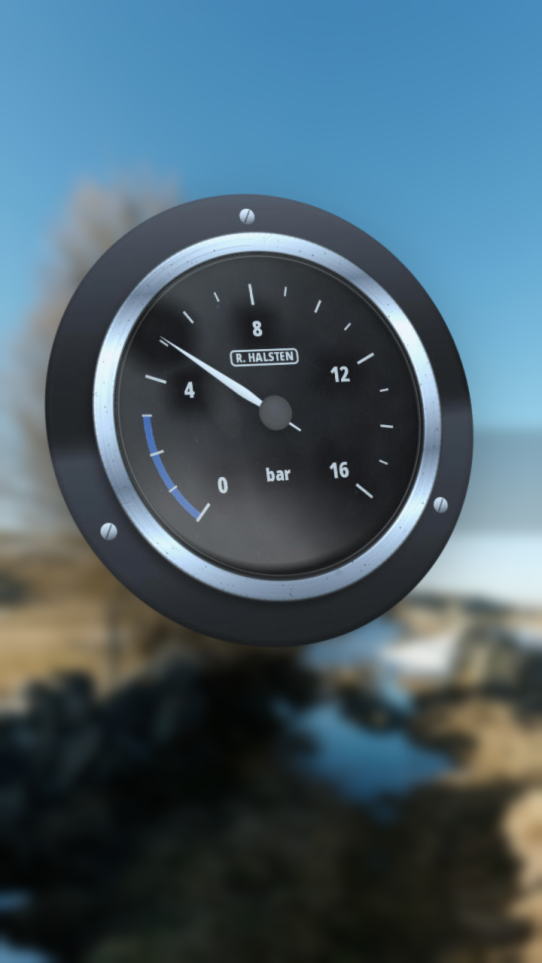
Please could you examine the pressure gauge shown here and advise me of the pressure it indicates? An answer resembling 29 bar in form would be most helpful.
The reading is 5 bar
